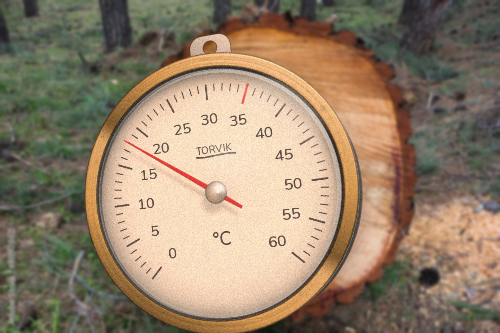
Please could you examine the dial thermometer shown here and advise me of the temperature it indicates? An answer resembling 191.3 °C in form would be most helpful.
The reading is 18 °C
